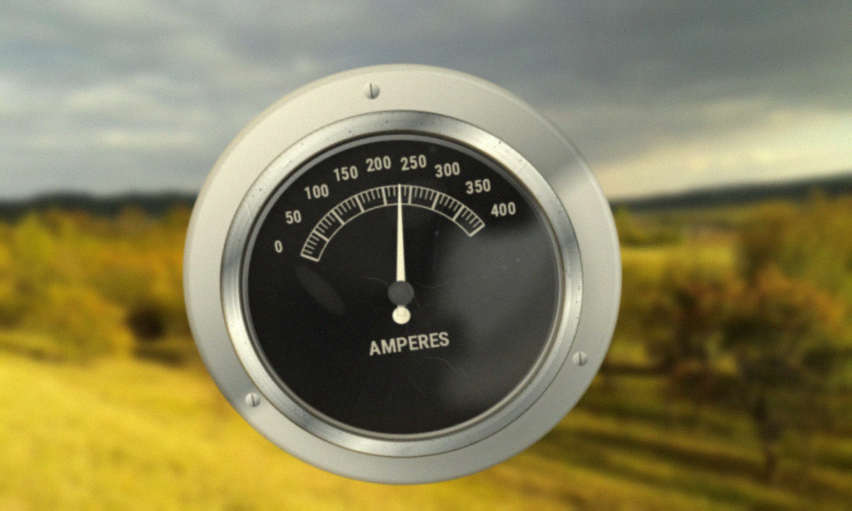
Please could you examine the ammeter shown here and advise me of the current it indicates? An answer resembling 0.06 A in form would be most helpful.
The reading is 230 A
